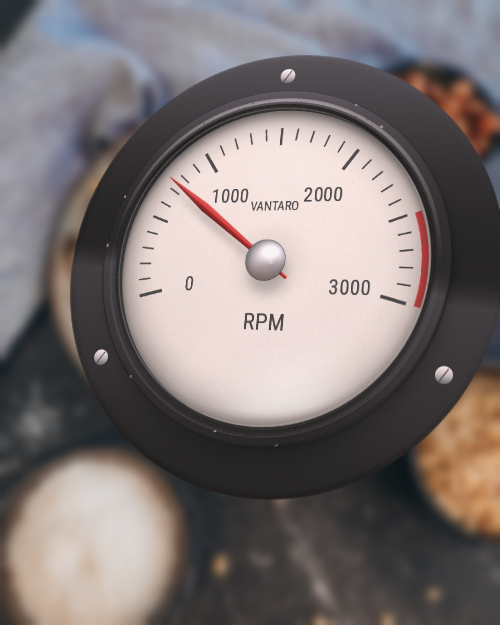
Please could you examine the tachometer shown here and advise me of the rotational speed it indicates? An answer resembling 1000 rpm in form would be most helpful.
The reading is 750 rpm
